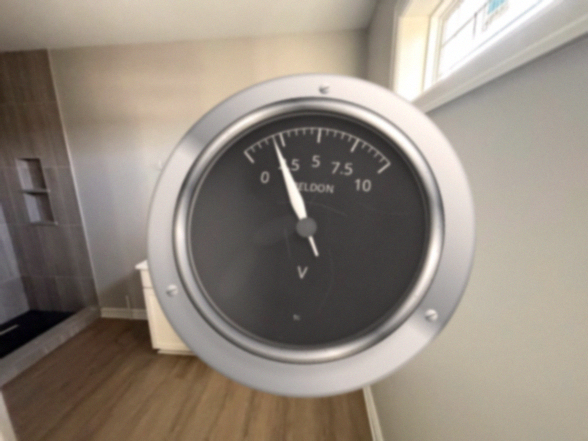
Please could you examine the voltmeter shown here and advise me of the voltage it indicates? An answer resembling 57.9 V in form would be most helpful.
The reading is 2 V
